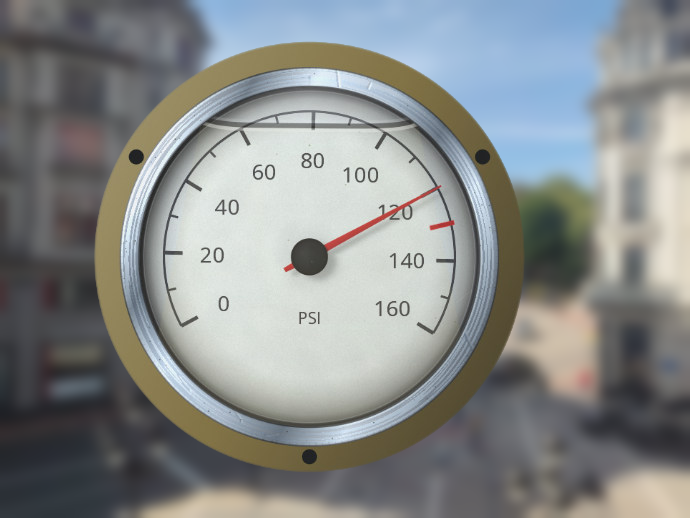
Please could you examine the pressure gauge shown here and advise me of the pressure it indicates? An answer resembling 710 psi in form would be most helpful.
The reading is 120 psi
